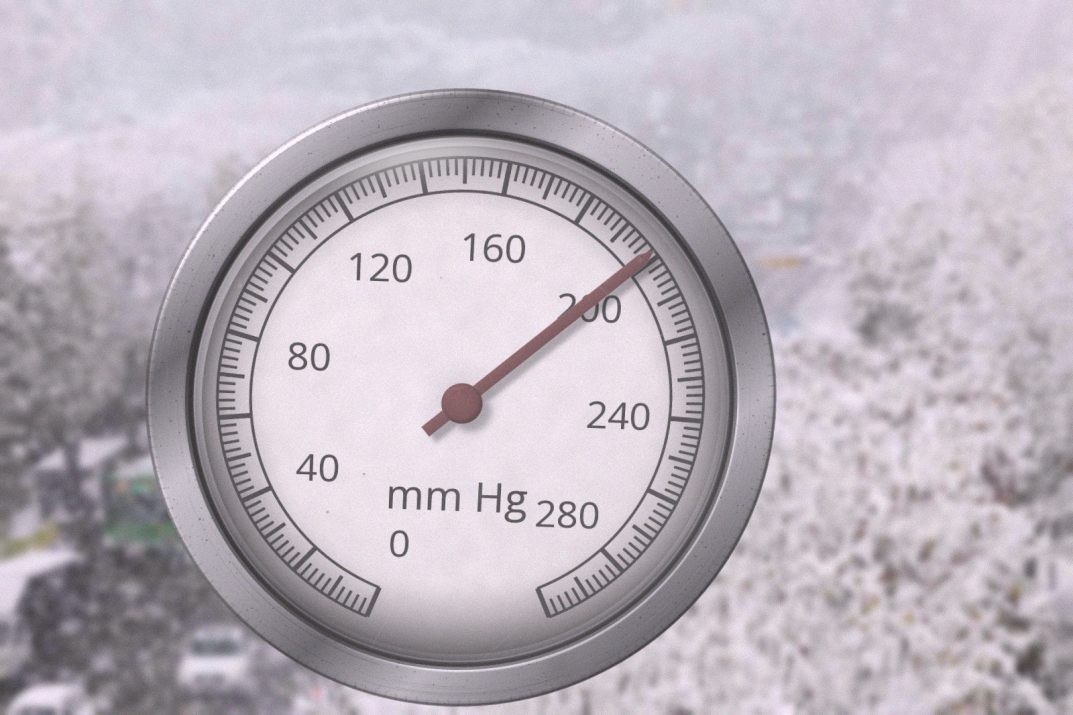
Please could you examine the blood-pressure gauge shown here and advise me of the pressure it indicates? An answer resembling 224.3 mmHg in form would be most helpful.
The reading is 198 mmHg
